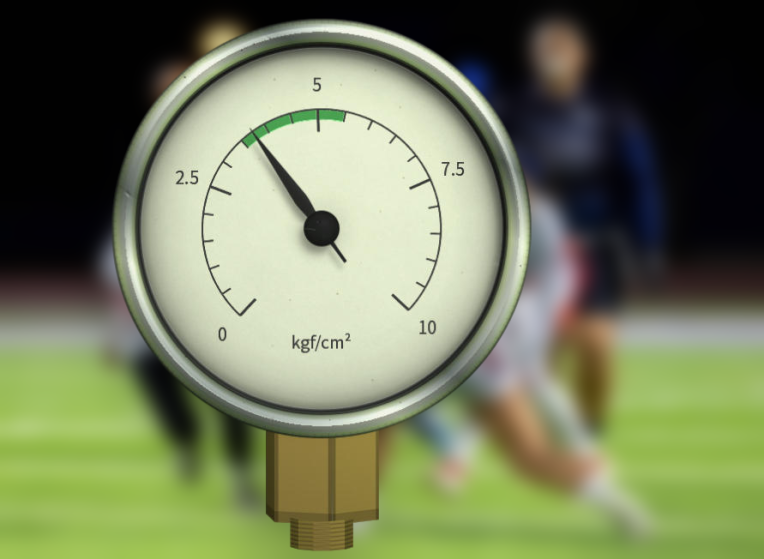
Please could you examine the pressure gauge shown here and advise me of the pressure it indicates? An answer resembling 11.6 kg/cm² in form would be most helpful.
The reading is 3.75 kg/cm²
